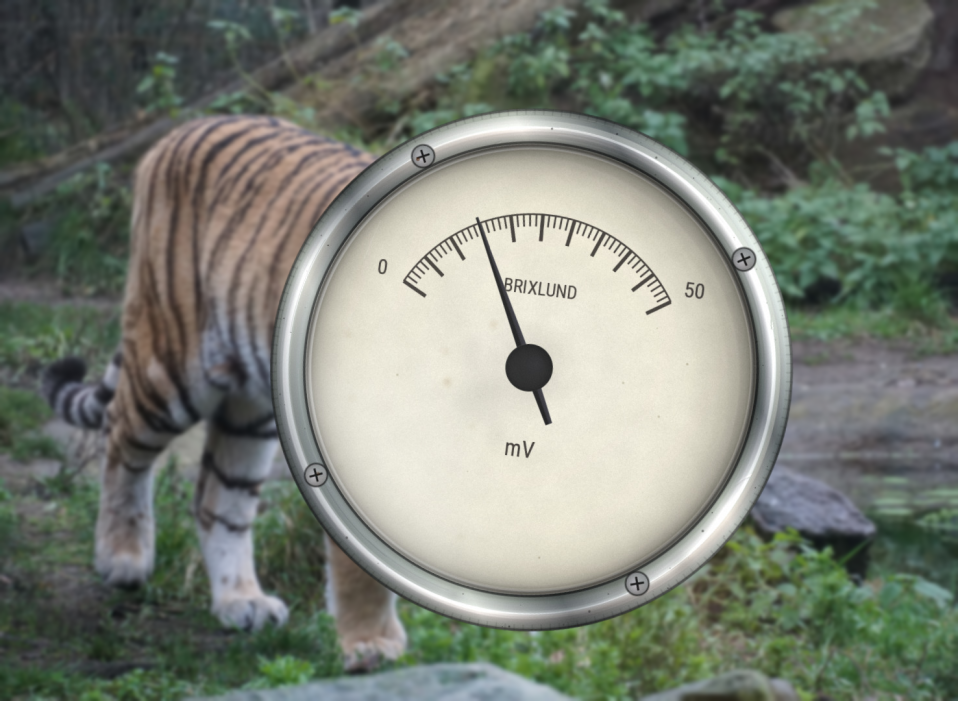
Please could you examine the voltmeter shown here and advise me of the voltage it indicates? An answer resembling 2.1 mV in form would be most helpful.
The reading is 15 mV
